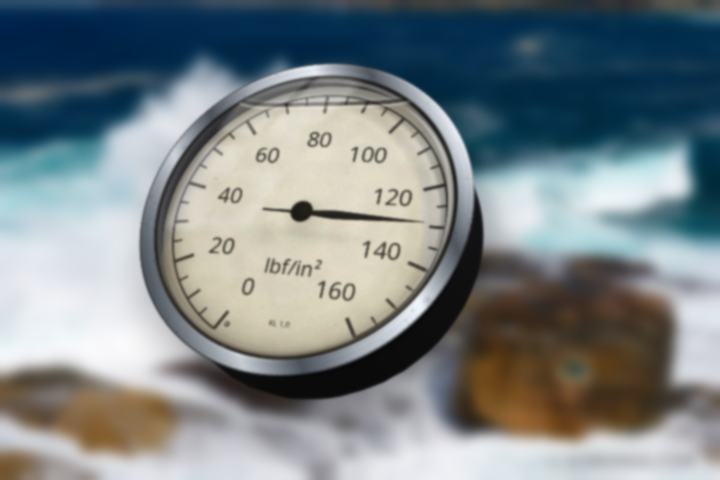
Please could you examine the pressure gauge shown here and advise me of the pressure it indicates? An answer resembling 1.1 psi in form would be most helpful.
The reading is 130 psi
